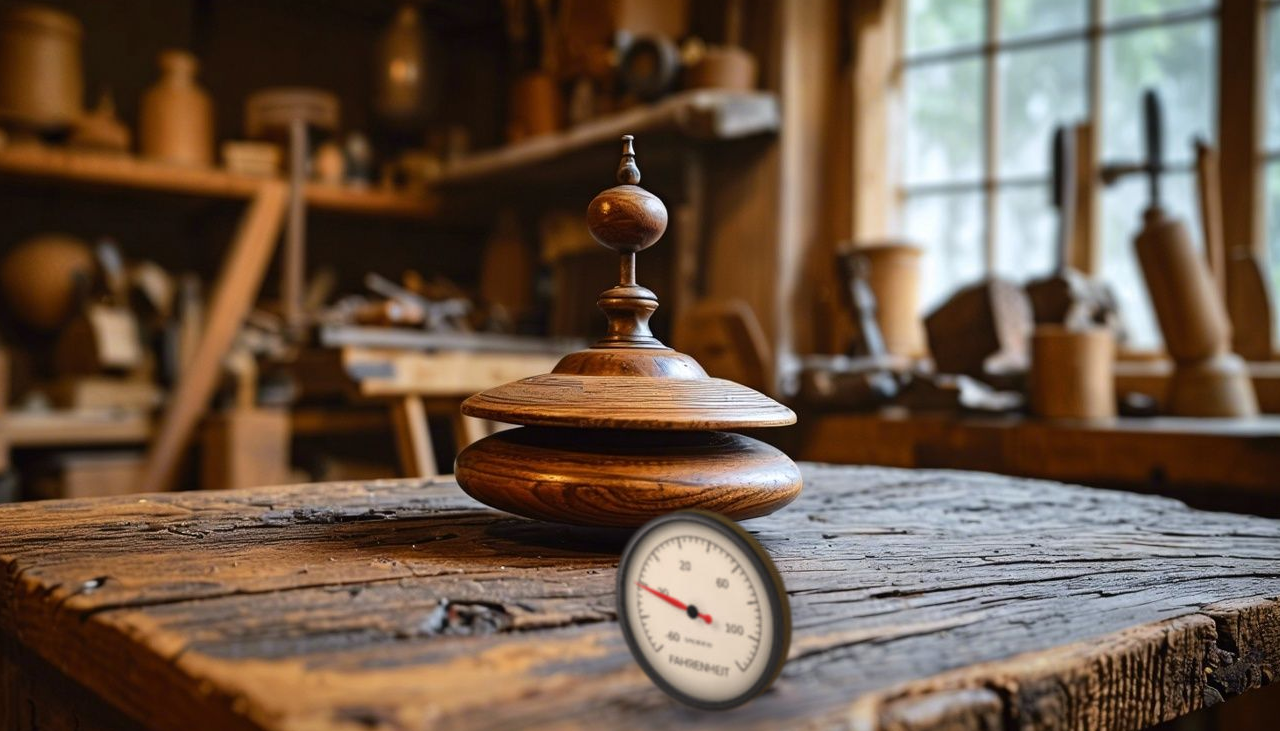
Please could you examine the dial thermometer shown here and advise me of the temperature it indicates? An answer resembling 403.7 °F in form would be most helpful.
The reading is -20 °F
